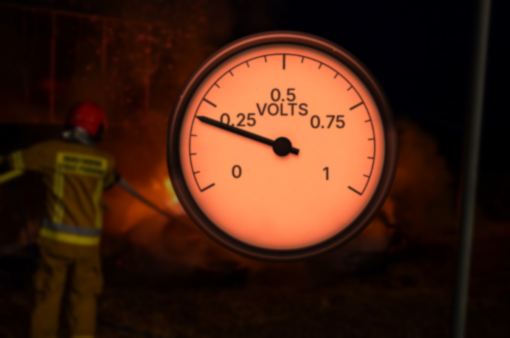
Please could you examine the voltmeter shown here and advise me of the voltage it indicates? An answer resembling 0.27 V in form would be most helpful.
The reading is 0.2 V
